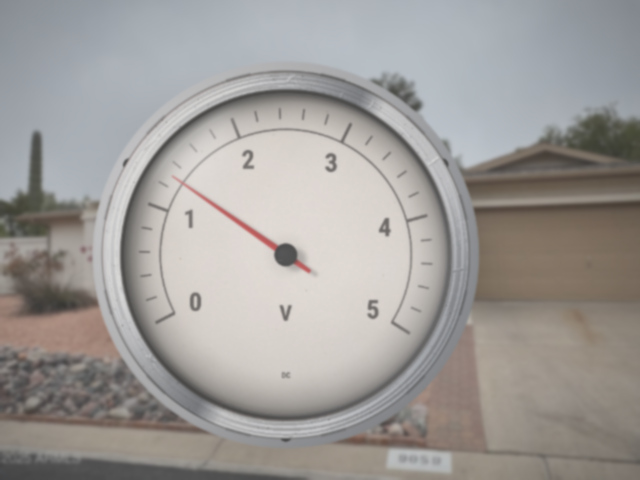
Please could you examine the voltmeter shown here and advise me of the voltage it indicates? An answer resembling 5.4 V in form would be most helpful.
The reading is 1.3 V
